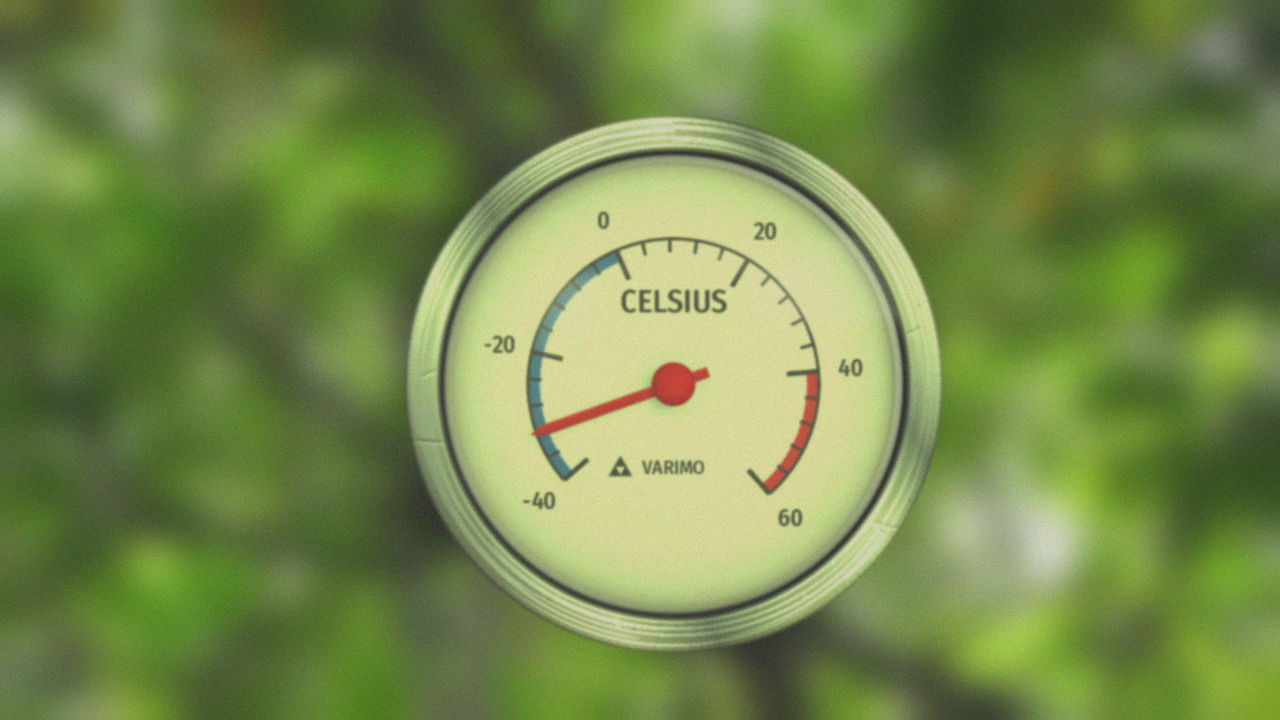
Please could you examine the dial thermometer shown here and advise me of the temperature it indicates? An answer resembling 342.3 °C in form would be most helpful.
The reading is -32 °C
